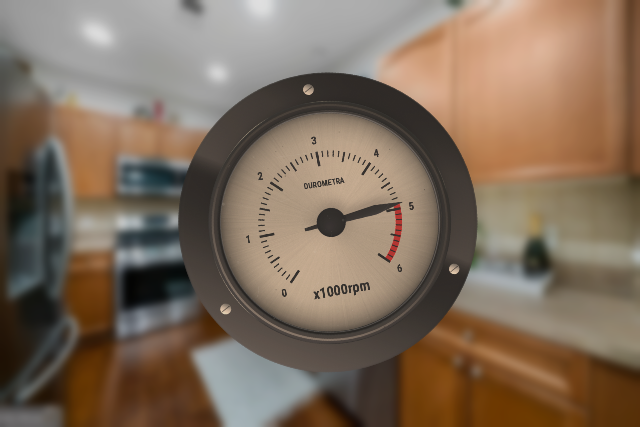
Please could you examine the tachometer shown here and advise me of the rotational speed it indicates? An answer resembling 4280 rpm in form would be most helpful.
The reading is 4900 rpm
